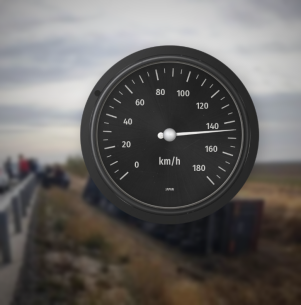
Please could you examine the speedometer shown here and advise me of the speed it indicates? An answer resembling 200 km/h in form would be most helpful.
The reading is 145 km/h
